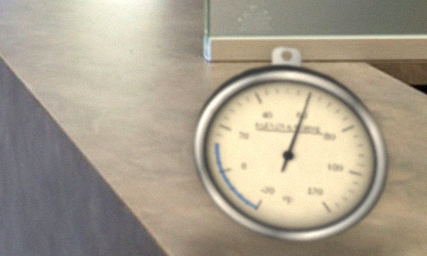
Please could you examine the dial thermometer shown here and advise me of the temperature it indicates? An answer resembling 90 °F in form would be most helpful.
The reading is 60 °F
